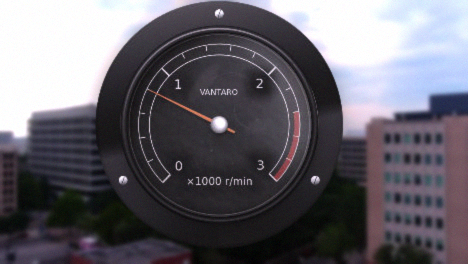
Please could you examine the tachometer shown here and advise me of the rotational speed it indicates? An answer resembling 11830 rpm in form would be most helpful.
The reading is 800 rpm
